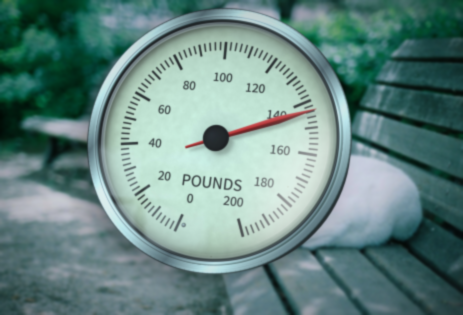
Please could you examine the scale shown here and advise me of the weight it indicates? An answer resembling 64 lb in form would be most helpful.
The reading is 144 lb
